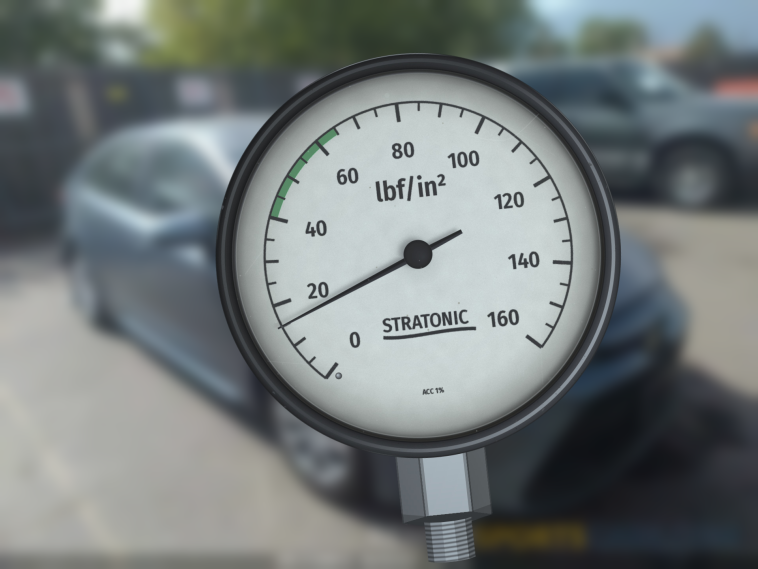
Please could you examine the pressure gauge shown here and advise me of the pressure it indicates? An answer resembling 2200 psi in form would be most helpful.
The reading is 15 psi
